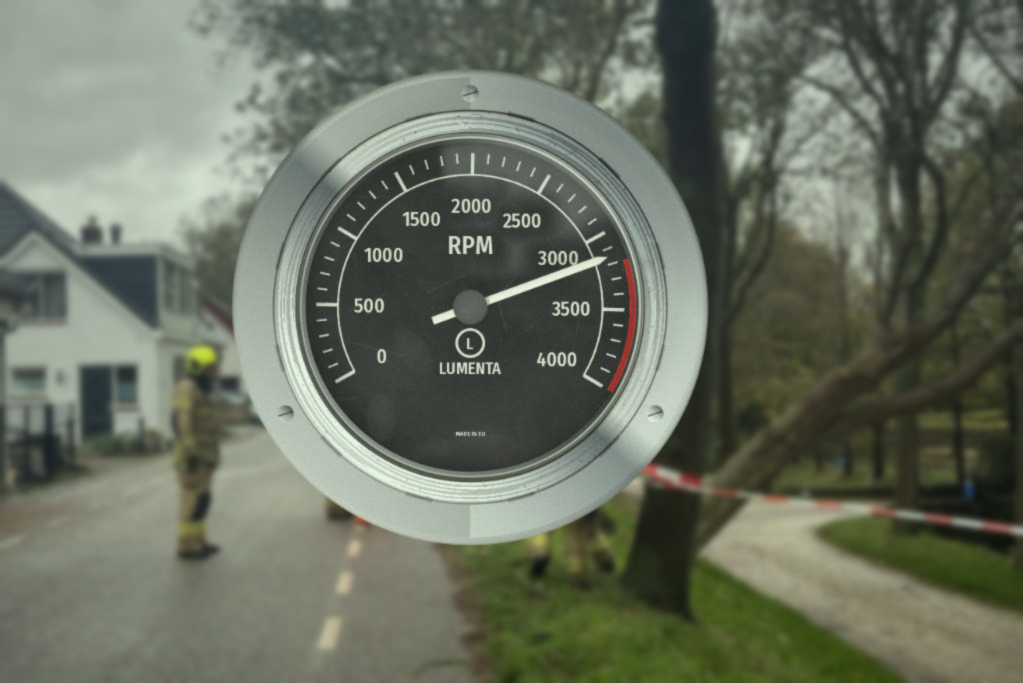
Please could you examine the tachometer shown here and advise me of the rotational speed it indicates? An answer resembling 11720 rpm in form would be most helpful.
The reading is 3150 rpm
